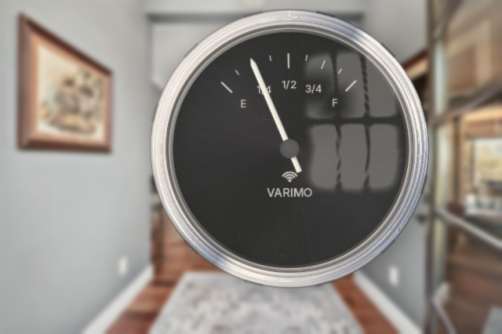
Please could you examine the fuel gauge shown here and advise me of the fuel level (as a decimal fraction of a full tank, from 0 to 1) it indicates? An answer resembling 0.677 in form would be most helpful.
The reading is 0.25
